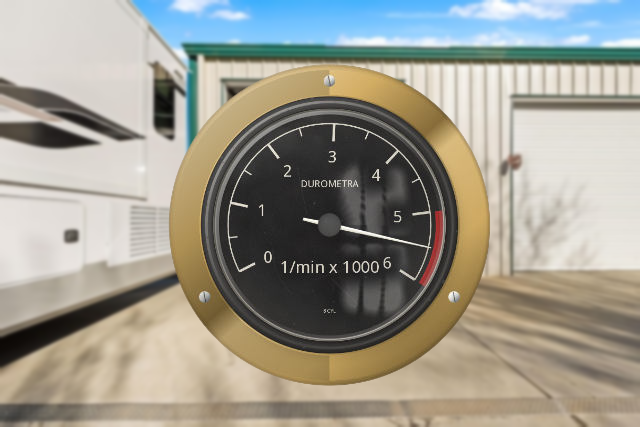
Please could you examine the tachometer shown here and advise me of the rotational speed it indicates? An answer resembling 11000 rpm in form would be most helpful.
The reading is 5500 rpm
